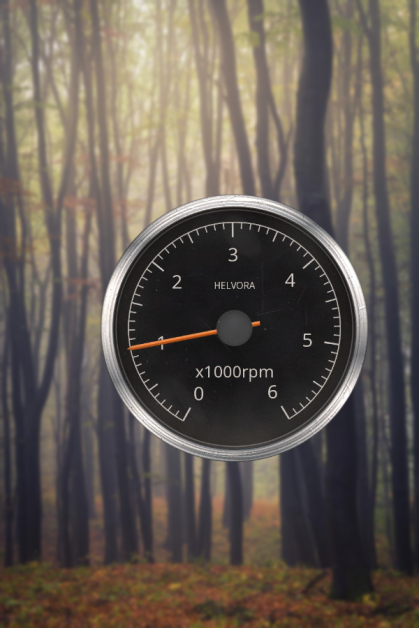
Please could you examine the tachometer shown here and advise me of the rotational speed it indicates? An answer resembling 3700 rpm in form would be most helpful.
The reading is 1000 rpm
